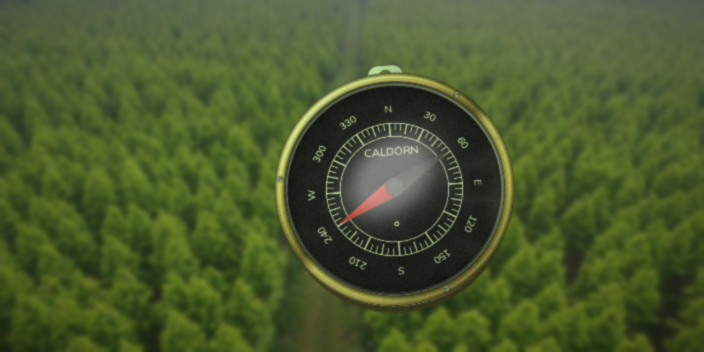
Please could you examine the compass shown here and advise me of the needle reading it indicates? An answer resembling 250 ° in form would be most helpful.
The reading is 240 °
